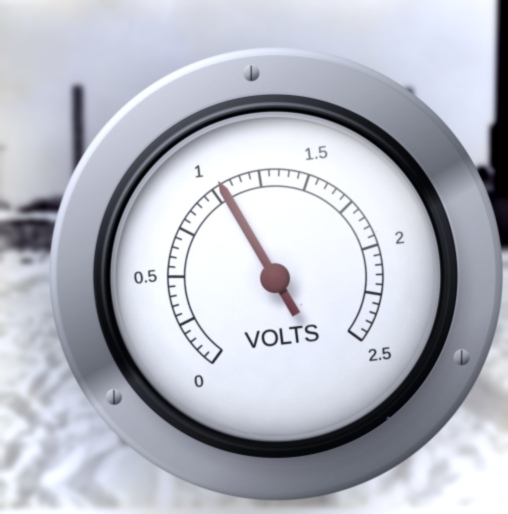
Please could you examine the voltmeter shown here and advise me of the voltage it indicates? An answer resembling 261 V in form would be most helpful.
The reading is 1.05 V
